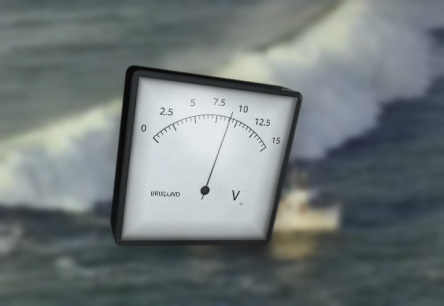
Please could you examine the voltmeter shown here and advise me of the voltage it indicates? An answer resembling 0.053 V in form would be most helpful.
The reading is 9 V
